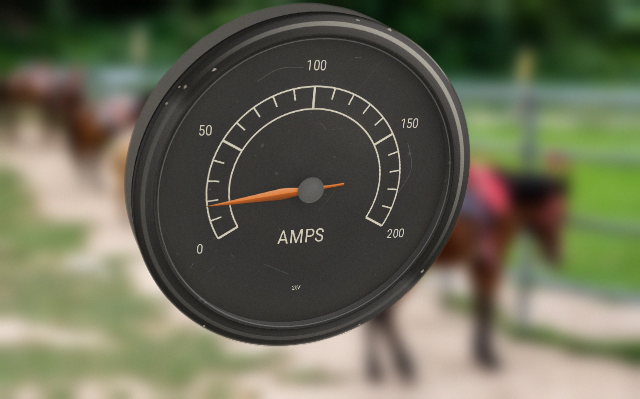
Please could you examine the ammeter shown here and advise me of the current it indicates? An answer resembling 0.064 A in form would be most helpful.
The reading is 20 A
